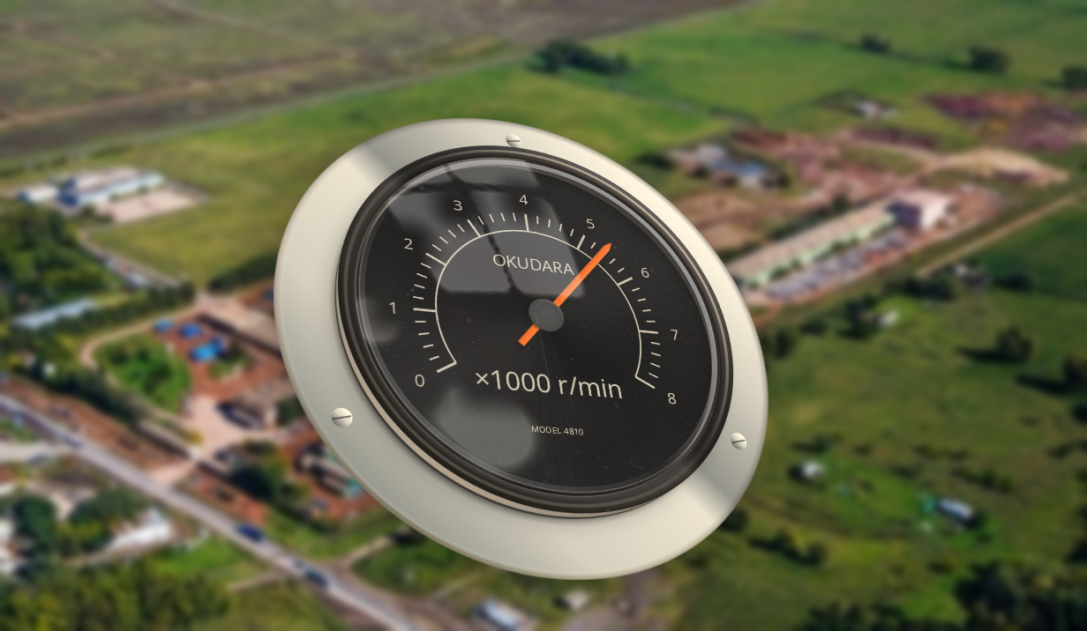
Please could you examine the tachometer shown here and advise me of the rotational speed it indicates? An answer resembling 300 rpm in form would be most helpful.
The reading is 5400 rpm
